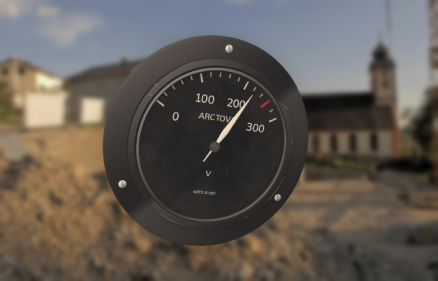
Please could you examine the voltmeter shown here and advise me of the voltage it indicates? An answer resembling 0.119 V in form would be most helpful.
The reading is 220 V
